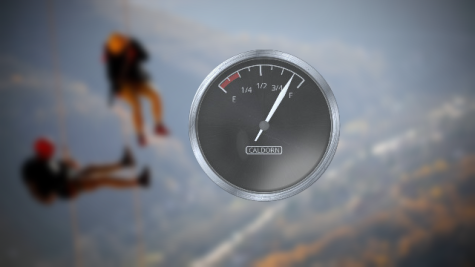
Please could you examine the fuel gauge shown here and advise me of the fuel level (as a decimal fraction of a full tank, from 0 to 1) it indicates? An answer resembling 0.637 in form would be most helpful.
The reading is 0.875
